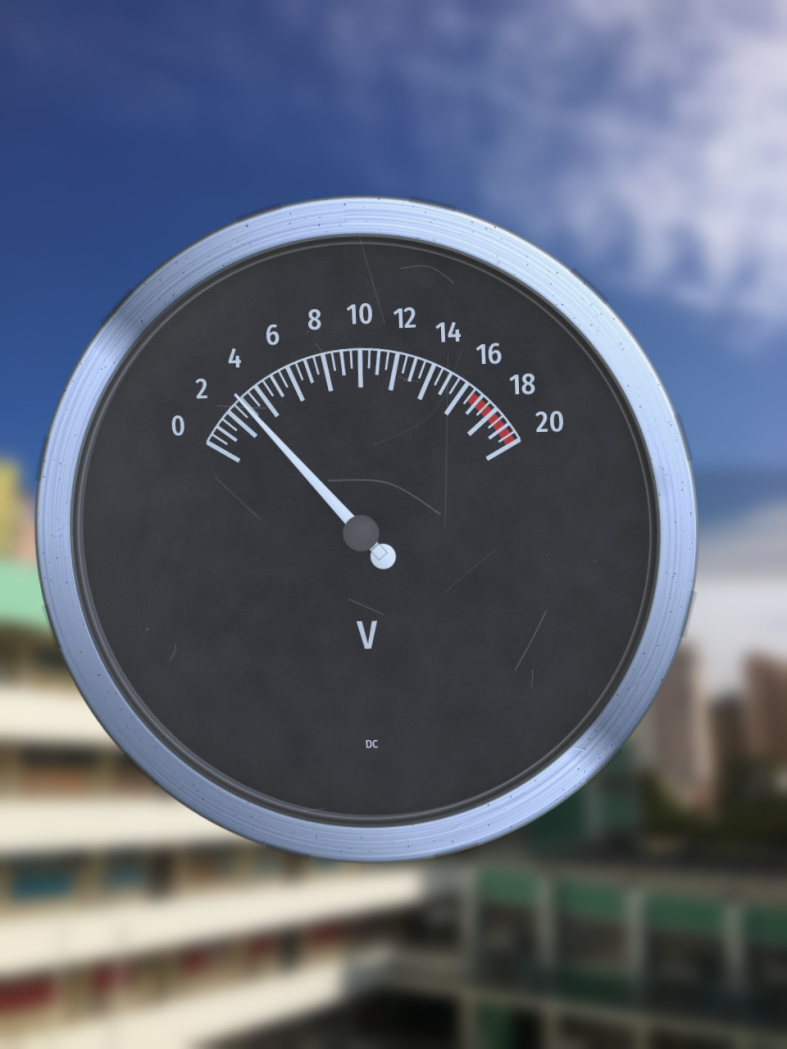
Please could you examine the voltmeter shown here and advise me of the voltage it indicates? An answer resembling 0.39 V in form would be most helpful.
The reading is 3 V
